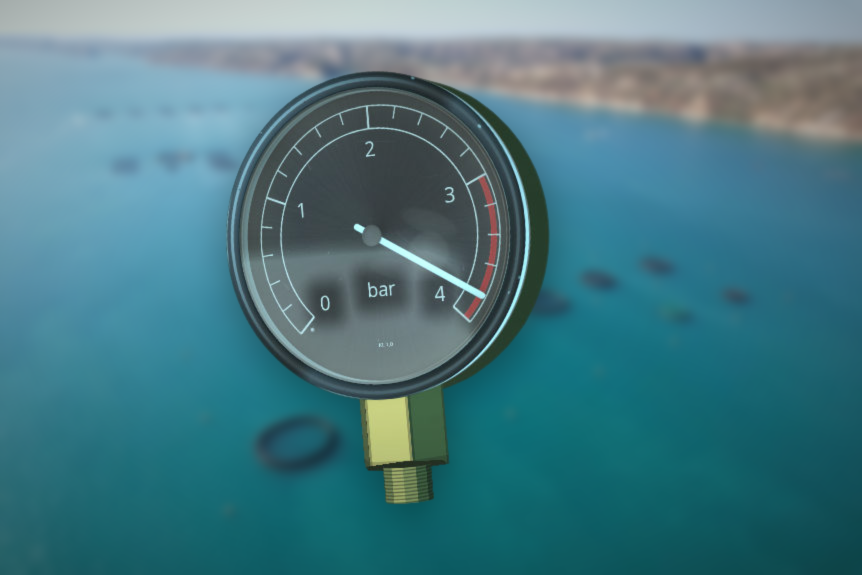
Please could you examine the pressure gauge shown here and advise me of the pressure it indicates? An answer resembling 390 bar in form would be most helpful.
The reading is 3.8 bar
